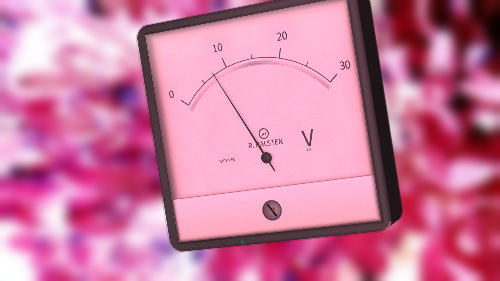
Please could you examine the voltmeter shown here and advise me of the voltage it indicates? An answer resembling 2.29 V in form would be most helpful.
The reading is 7.5 V
